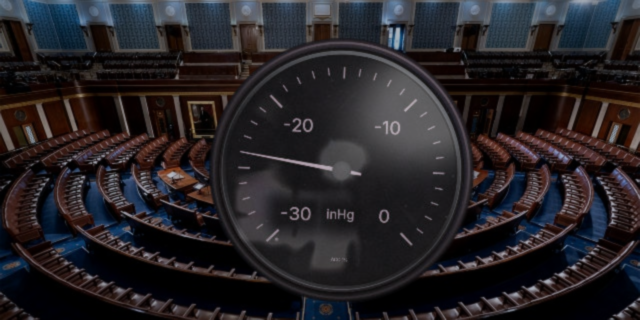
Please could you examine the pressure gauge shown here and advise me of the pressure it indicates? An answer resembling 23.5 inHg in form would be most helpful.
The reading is -24 inHg
